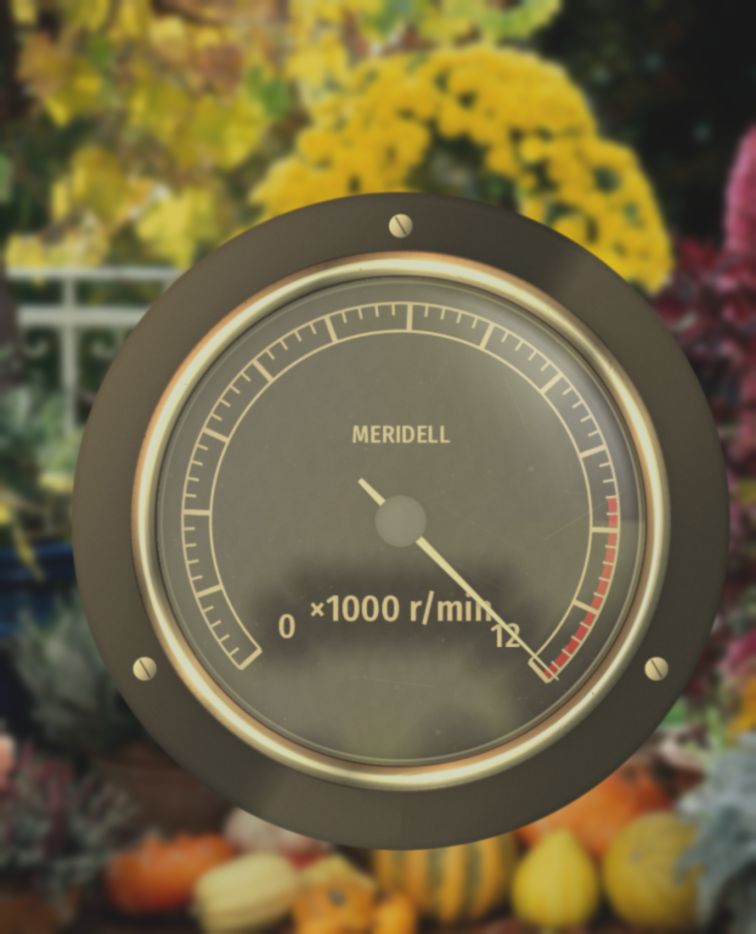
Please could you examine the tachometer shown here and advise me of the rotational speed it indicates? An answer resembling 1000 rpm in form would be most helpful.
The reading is 11900 rpm
